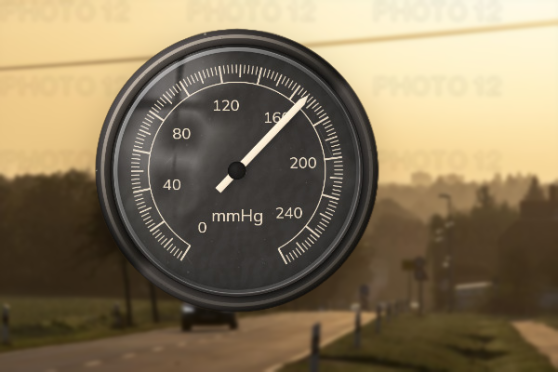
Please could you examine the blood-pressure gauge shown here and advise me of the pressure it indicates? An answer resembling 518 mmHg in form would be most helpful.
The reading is 166 mmHg
